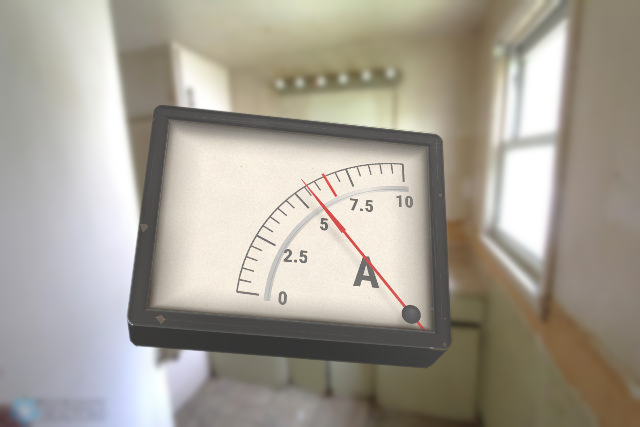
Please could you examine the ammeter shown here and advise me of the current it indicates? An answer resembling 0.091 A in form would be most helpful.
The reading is 5.5 A
